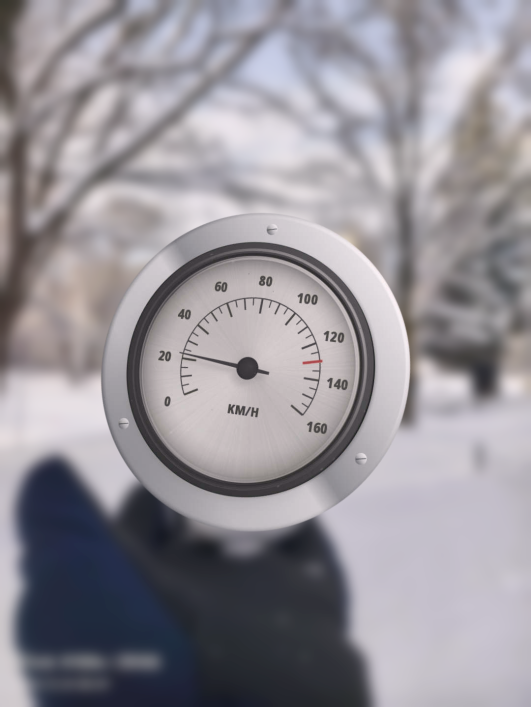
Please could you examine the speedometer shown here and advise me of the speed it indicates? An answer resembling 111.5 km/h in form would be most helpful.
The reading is 22.5 km/h
